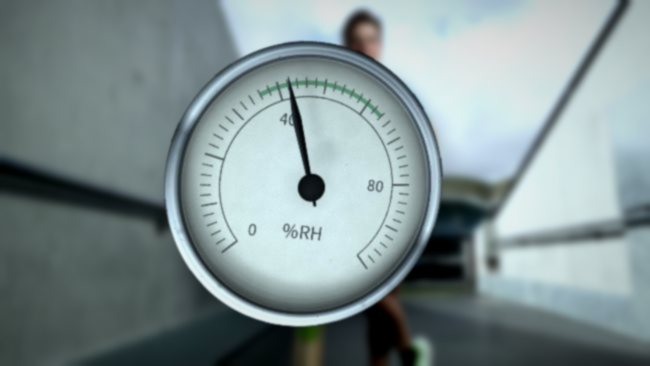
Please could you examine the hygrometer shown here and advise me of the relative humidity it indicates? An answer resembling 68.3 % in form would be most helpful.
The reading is 42 %
